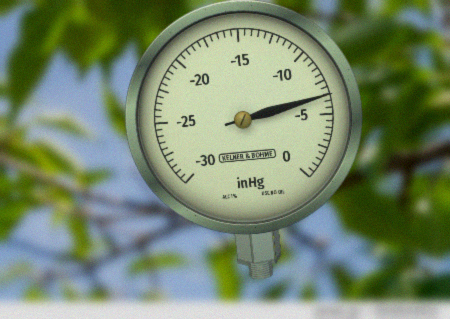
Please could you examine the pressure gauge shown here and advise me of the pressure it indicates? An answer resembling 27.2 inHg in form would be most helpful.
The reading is -6.5 inHg
